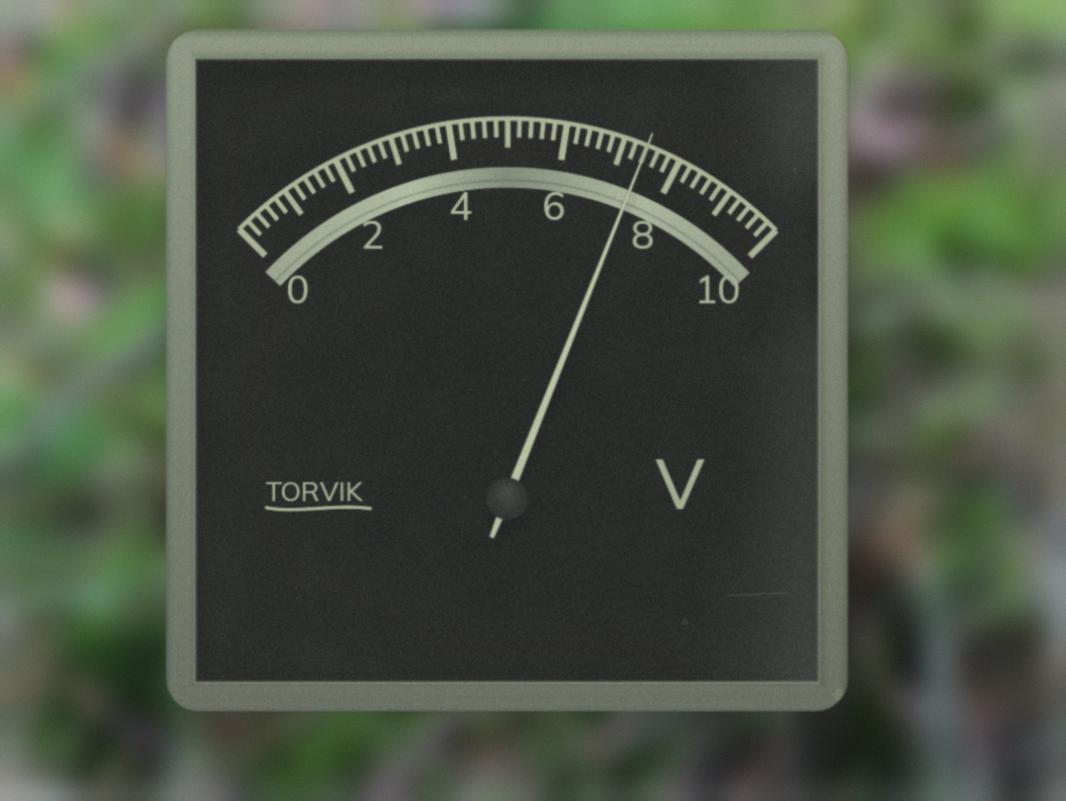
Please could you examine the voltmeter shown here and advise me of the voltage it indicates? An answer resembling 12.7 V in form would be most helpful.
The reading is 7.4 V
